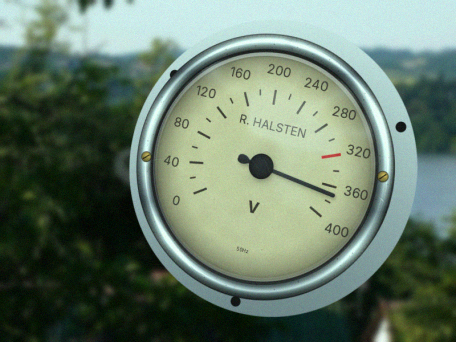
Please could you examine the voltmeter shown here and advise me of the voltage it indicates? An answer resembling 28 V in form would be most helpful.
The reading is 370 V
